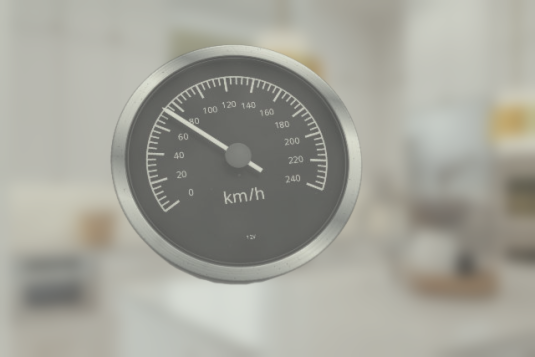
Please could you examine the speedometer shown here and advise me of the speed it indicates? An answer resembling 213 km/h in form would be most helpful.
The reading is 72 km/h
